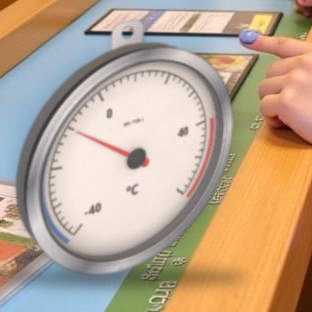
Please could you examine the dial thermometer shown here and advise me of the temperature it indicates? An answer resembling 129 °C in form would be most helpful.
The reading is -10 °C
